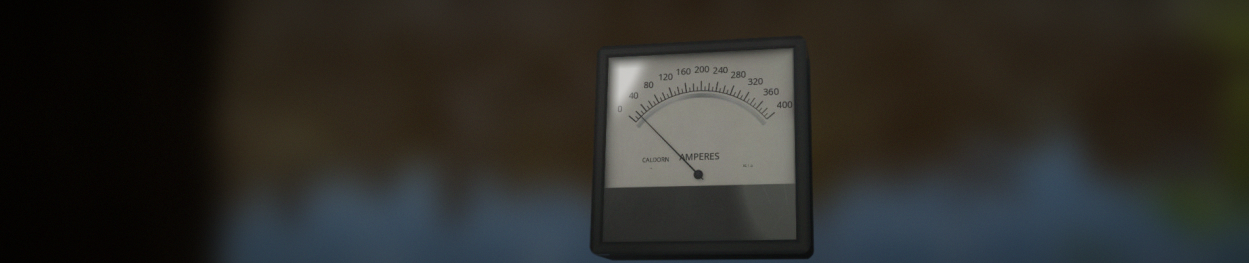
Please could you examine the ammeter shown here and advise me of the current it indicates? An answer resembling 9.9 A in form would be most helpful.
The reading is 20 A
